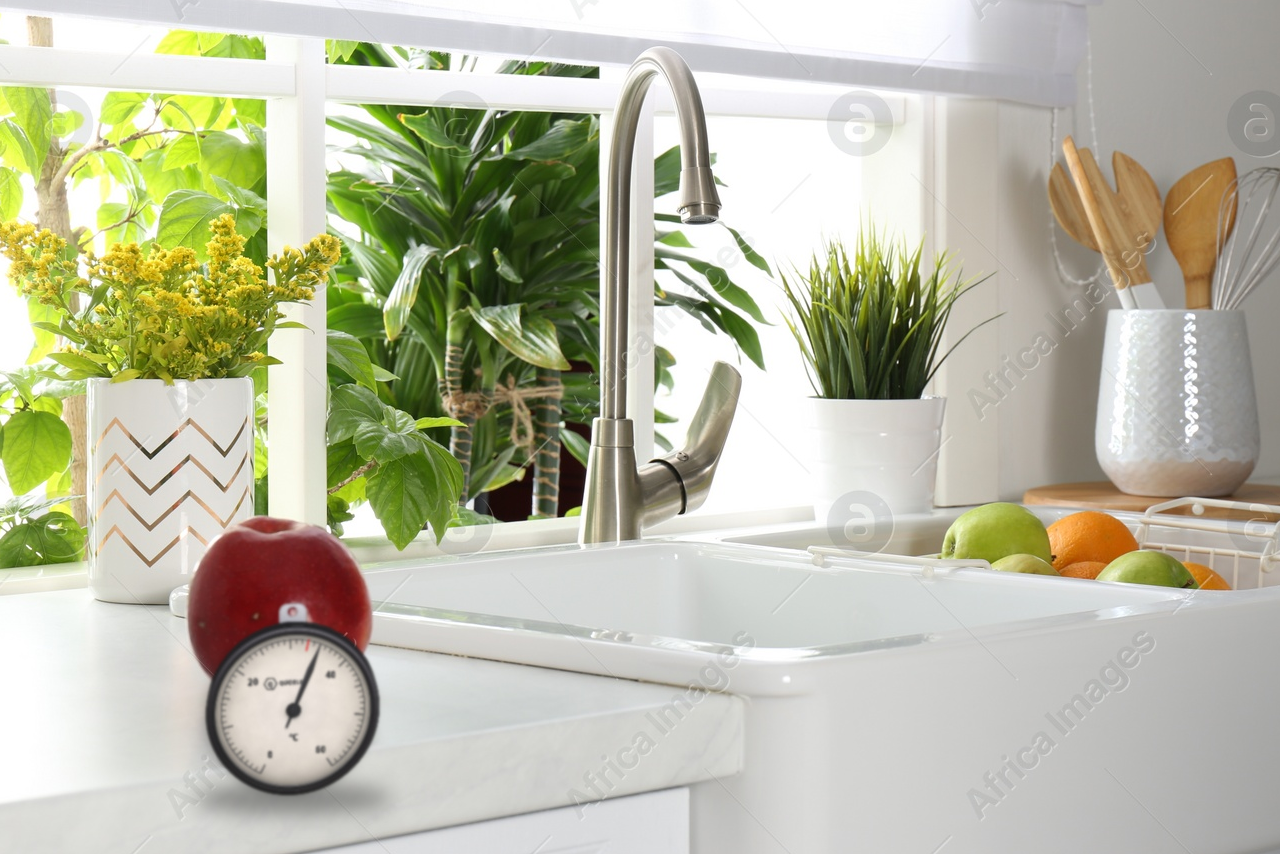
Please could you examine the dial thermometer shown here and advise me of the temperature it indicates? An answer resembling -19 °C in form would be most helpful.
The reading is 35 °C
